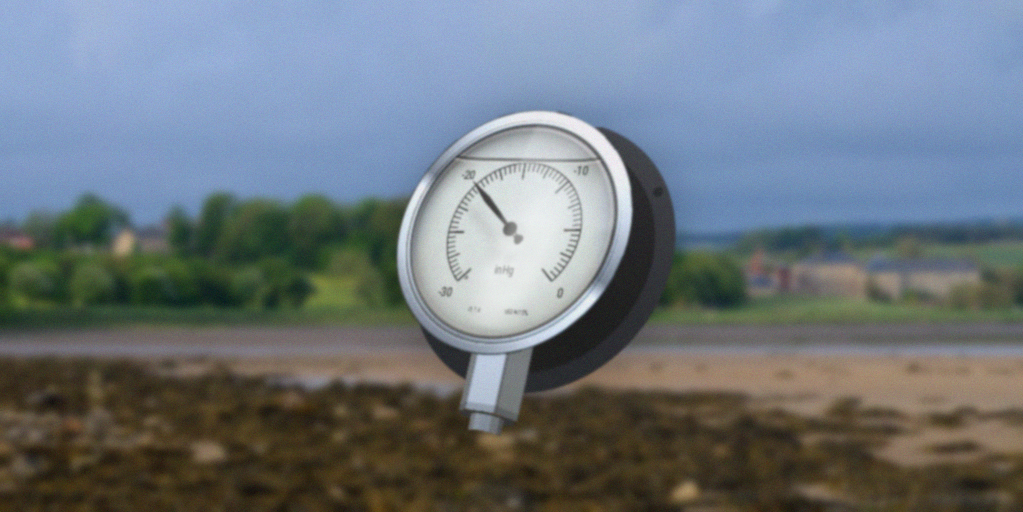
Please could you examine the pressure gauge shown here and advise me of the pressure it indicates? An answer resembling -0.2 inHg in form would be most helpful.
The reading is -20 inHg
